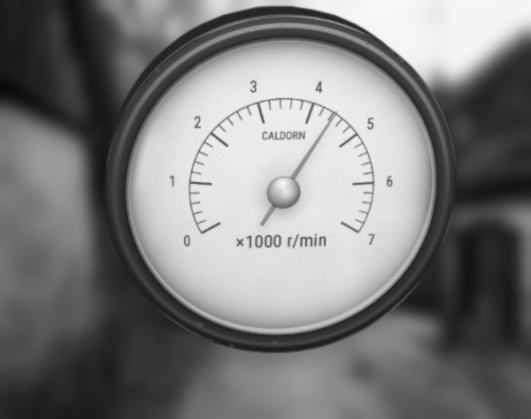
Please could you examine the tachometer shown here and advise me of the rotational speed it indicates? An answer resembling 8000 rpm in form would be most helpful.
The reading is 4400 rpm
